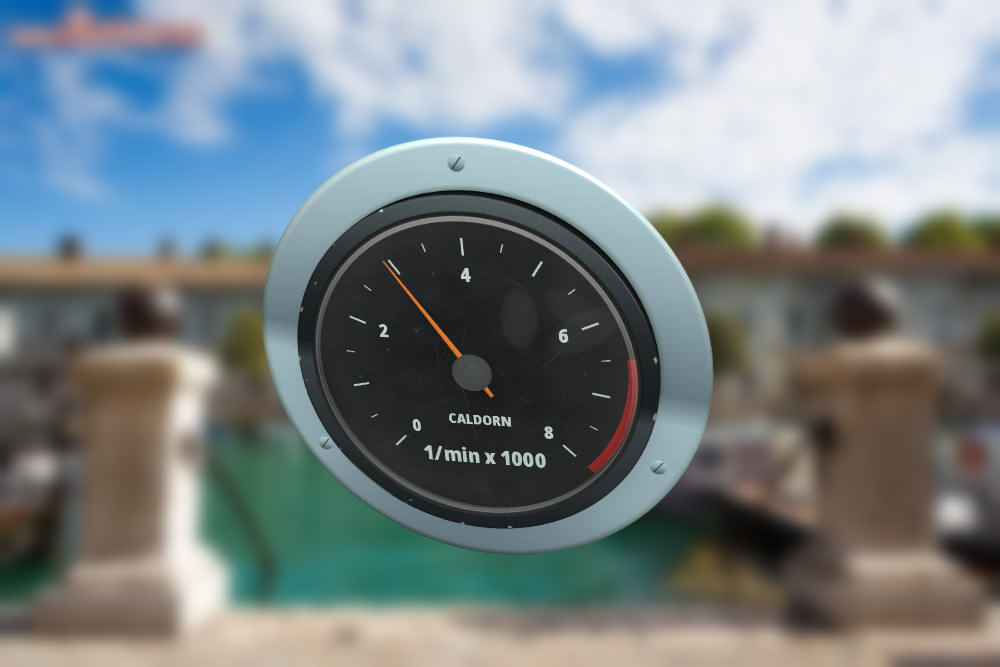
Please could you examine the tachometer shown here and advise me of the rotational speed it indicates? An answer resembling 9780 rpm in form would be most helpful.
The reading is 3000 rpm
